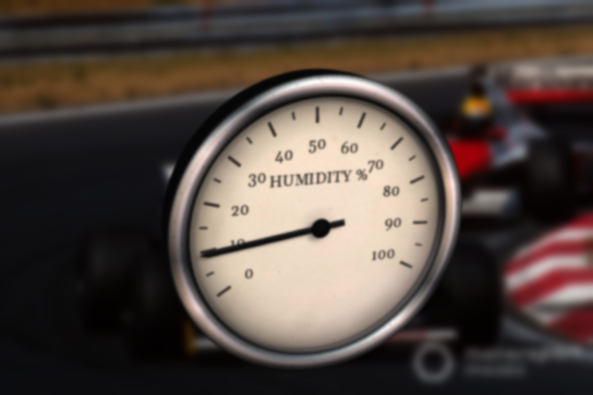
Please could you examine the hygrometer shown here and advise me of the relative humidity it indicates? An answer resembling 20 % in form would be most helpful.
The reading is 10 %
